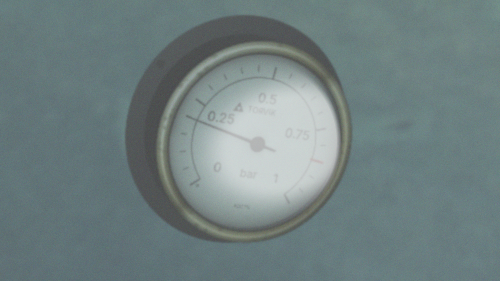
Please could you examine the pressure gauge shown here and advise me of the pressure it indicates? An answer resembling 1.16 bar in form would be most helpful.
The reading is 0.2 bar
